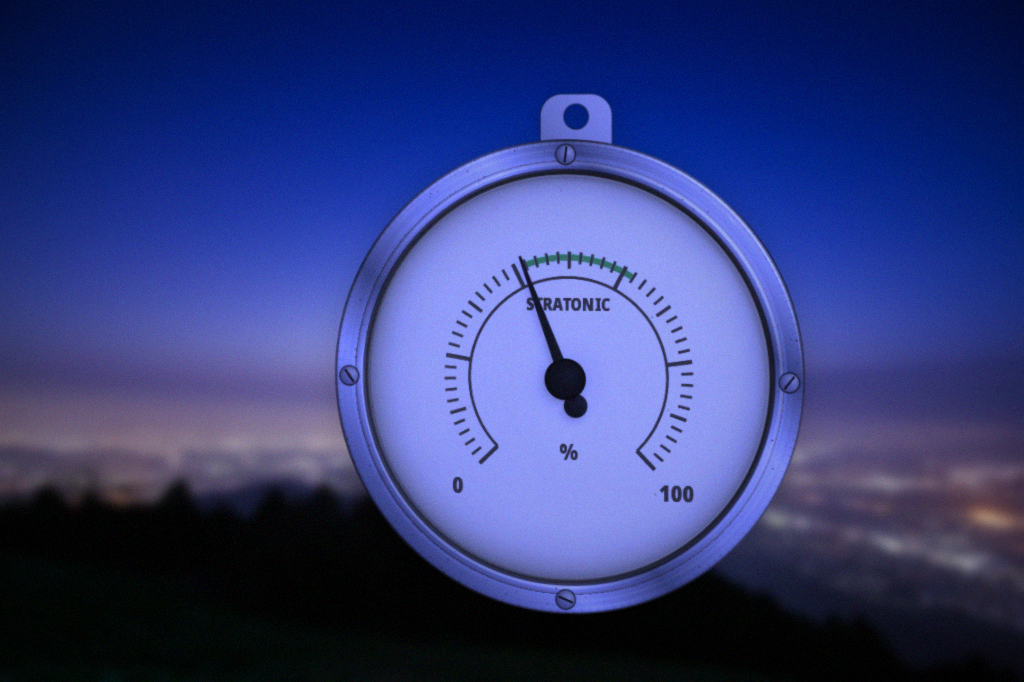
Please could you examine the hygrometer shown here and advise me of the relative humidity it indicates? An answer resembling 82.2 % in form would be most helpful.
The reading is 42 %
